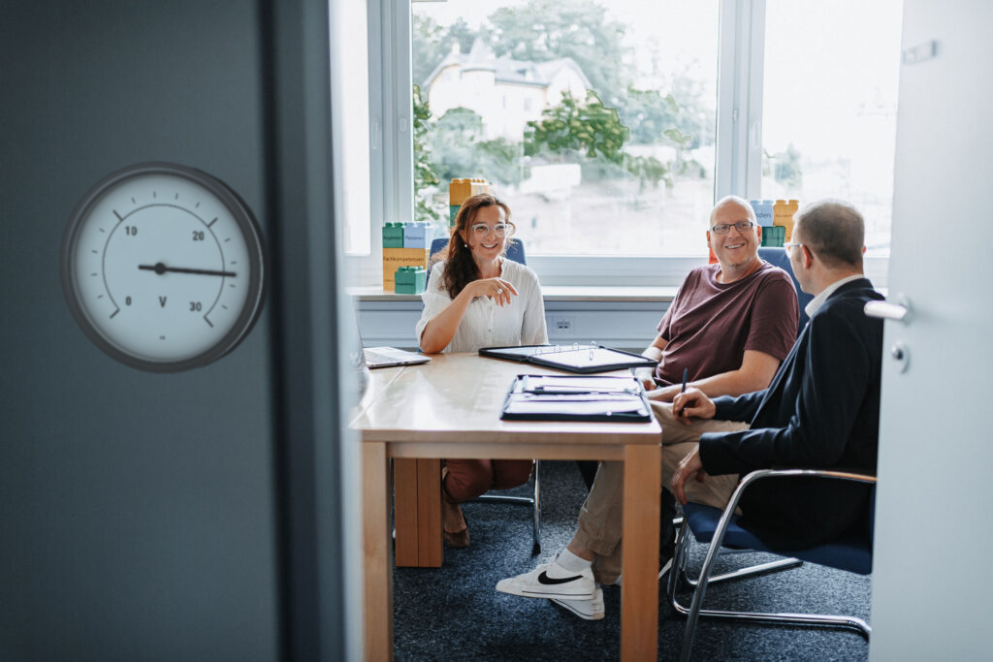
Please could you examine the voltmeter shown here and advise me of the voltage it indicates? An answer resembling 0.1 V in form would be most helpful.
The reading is 25 V
